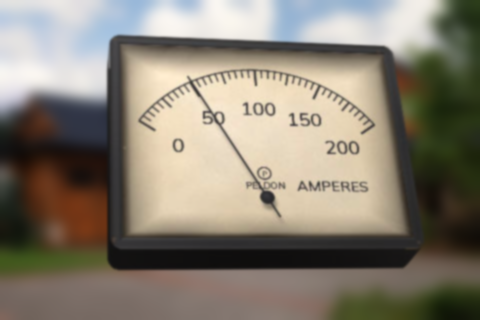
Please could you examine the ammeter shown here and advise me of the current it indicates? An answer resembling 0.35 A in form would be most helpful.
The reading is 50 A
